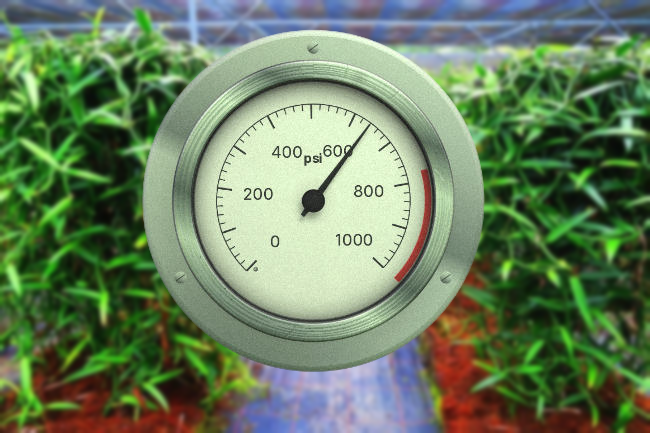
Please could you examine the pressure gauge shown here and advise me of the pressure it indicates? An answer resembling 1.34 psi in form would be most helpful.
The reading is 640 psi
